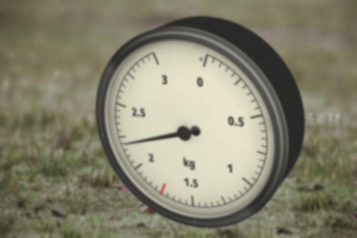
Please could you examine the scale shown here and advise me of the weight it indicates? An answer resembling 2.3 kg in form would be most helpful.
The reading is 2.2 kg
